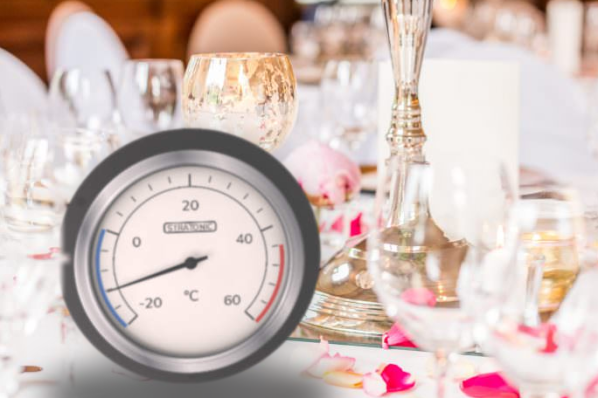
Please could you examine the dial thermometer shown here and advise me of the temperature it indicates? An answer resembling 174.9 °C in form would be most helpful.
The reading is -12 °C
